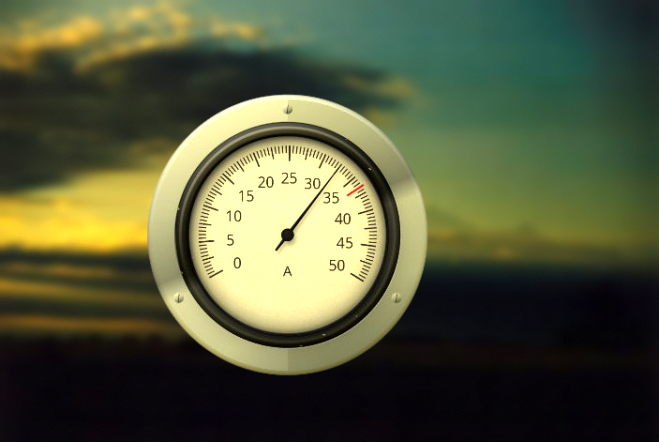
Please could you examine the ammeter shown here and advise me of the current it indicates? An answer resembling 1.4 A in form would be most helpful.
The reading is 32.5 A
